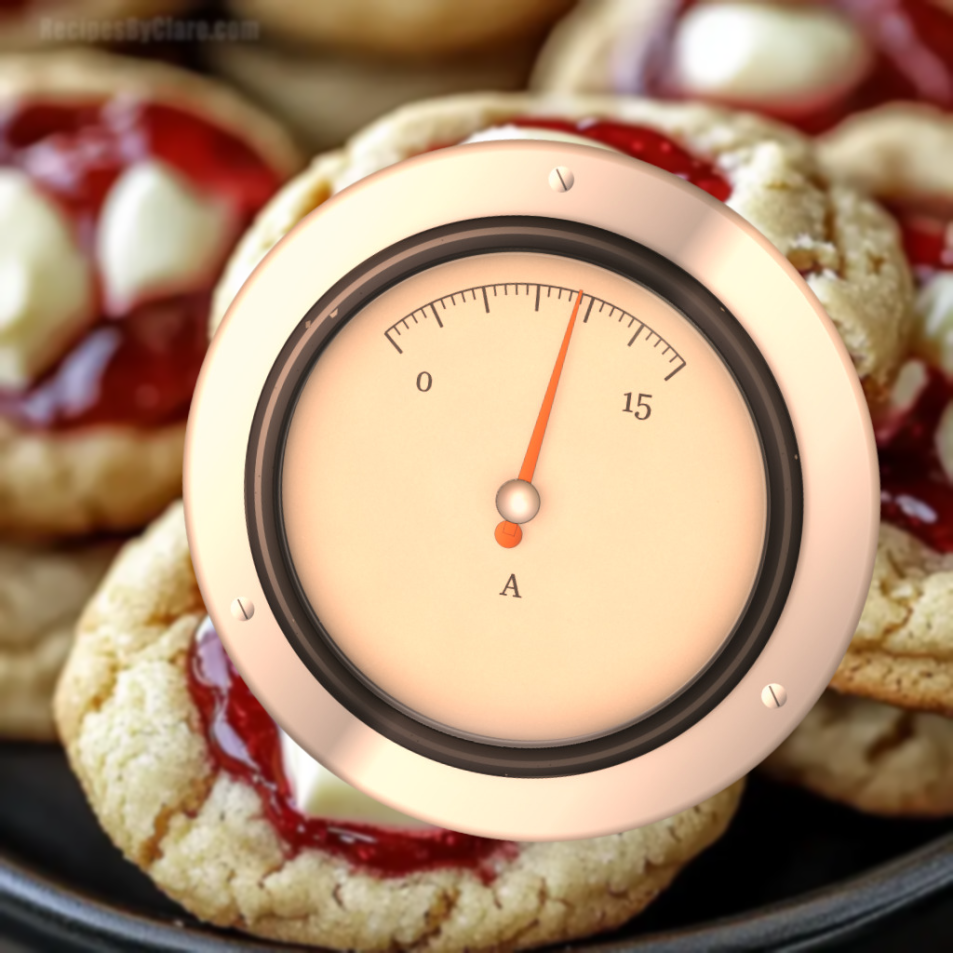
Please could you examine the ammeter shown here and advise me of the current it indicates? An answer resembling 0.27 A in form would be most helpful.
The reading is 9.5 A
